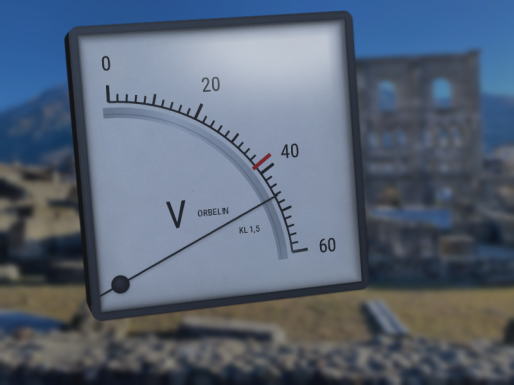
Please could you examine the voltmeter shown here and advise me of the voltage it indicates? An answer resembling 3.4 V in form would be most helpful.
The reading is 46 V
